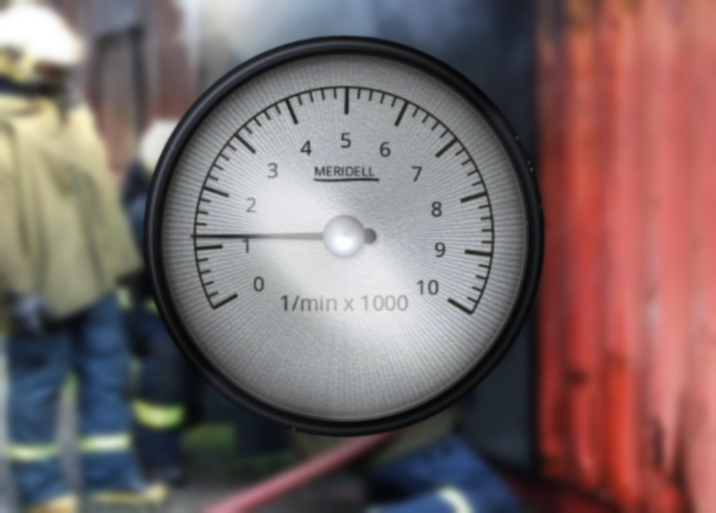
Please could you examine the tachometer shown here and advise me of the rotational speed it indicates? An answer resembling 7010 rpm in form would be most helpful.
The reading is 1200 rpm
